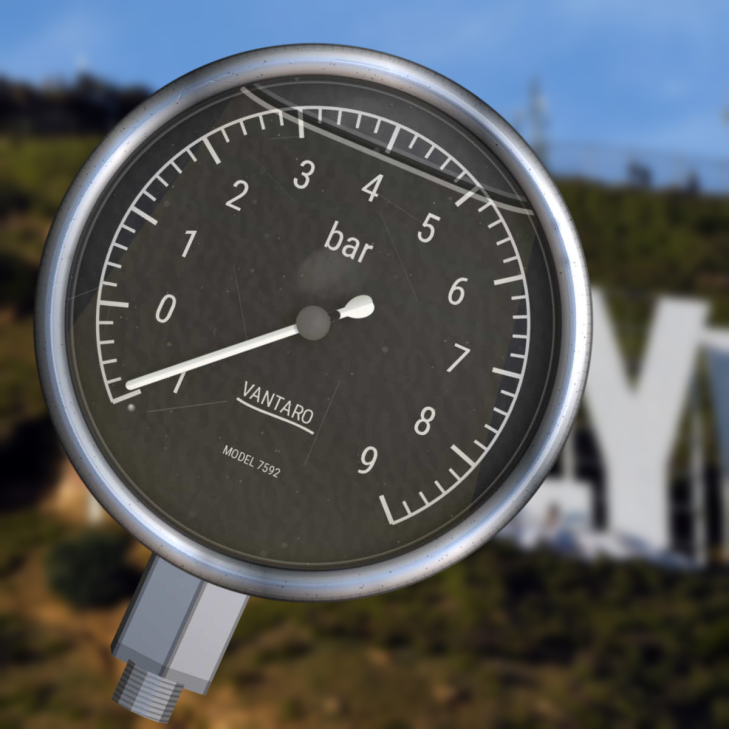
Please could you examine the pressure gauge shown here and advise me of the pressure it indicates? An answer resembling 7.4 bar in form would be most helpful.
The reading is -0.9 bar
